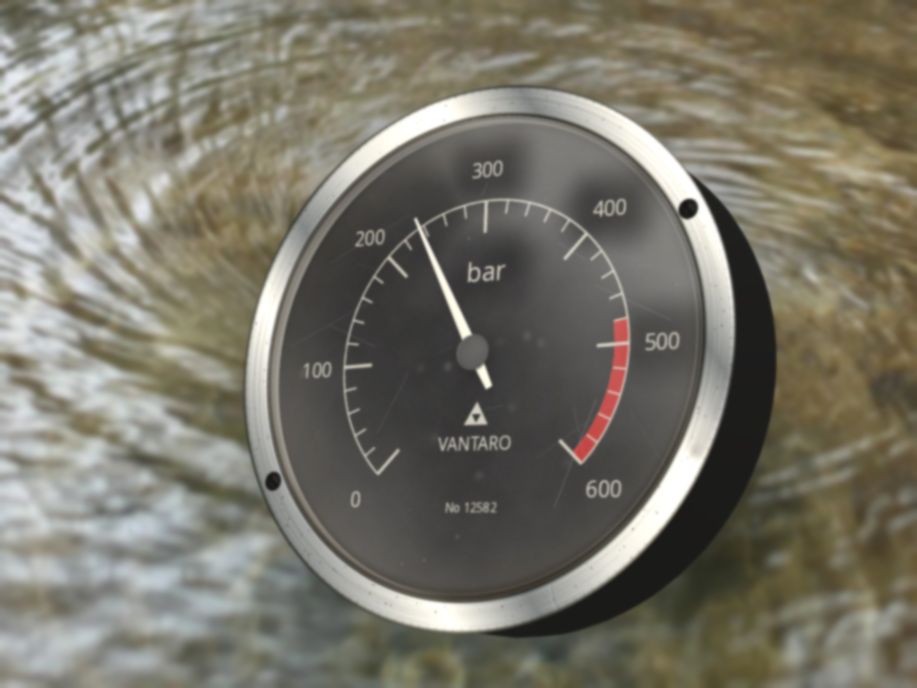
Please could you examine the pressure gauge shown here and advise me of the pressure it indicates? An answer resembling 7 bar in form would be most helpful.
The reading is 240 bar
